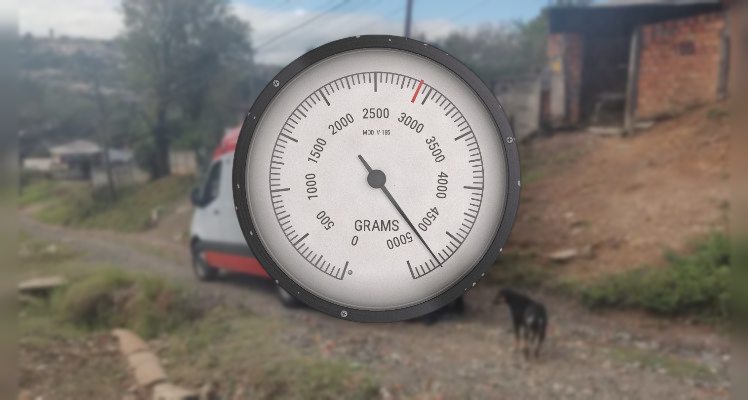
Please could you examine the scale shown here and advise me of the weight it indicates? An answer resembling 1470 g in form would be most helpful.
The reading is 4750 g
